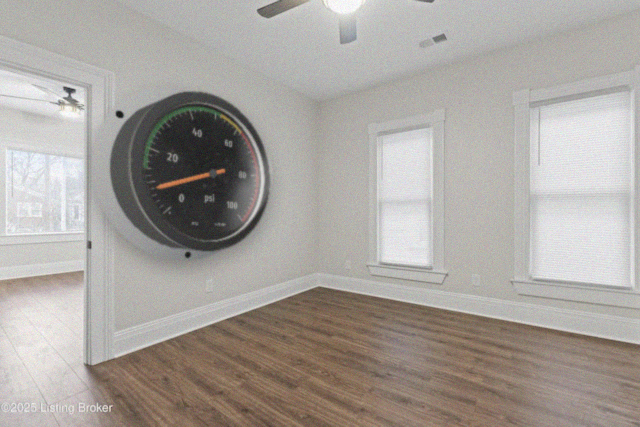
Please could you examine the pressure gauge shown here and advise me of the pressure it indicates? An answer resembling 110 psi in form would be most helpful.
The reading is 8 psi
